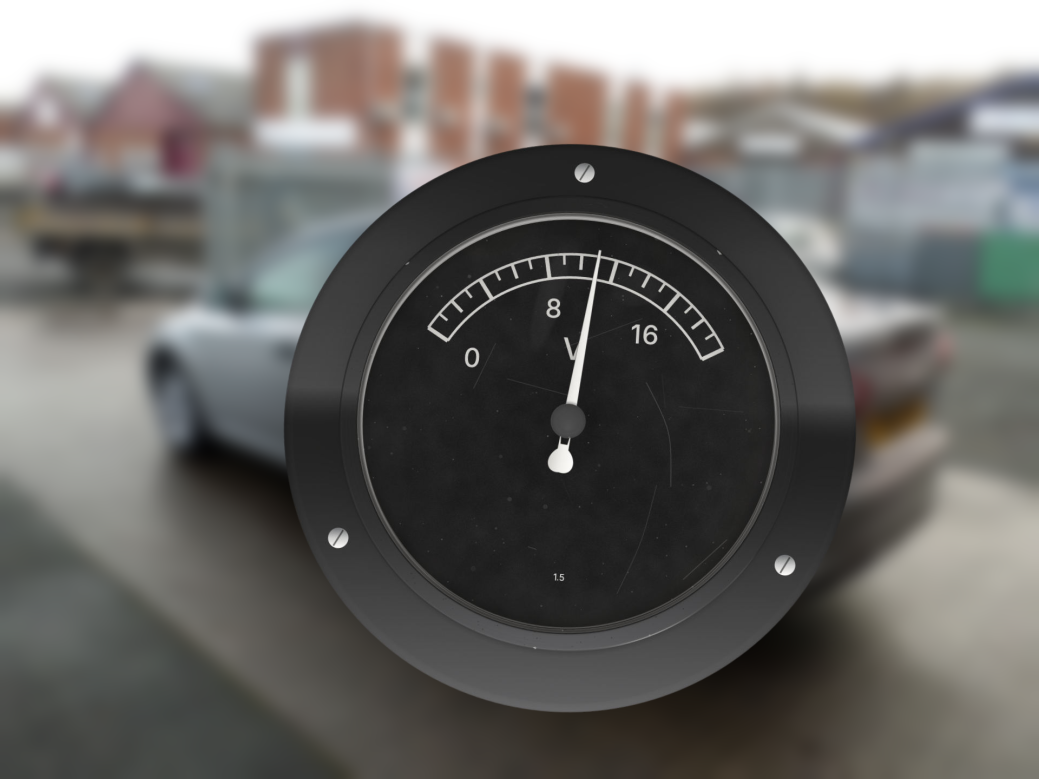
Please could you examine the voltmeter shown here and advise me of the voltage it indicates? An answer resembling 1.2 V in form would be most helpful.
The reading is 11 V
